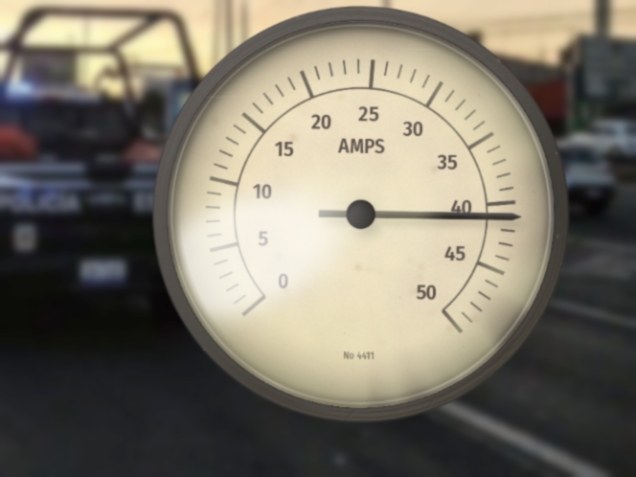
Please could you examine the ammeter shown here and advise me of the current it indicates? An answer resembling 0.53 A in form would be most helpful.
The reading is 41 A
